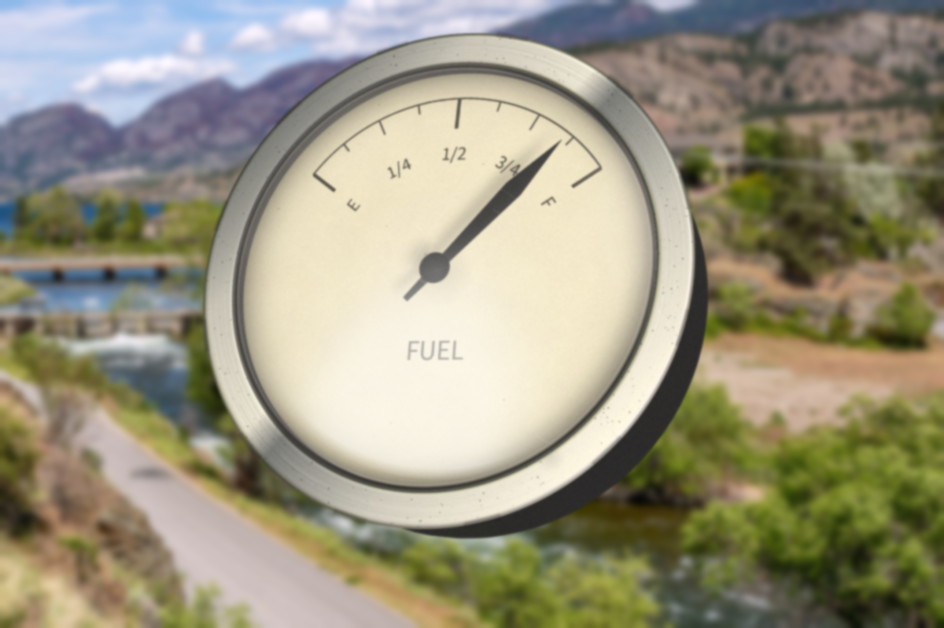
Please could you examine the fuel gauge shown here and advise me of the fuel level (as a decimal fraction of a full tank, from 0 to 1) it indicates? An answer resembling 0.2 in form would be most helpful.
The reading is 0.875
